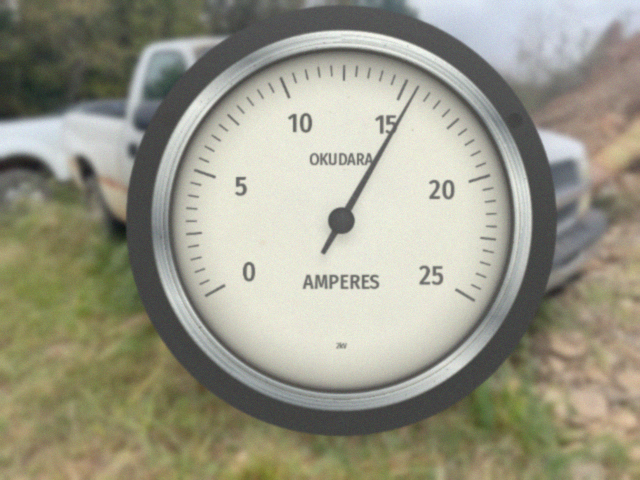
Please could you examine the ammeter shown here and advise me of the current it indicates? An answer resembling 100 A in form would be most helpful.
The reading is 15.5 A
